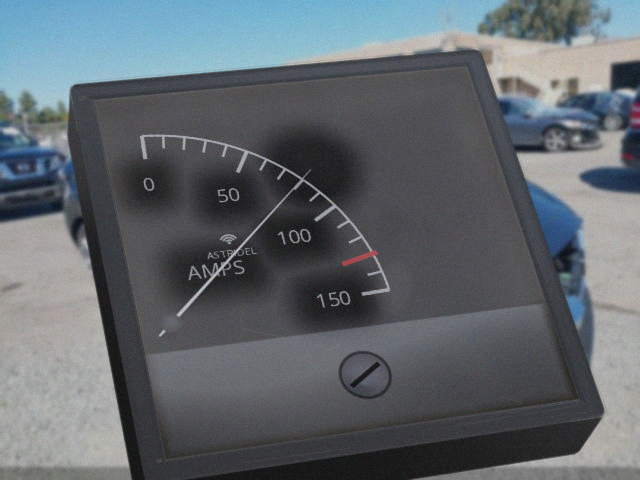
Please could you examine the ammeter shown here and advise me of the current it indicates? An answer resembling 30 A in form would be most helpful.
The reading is 80 A
